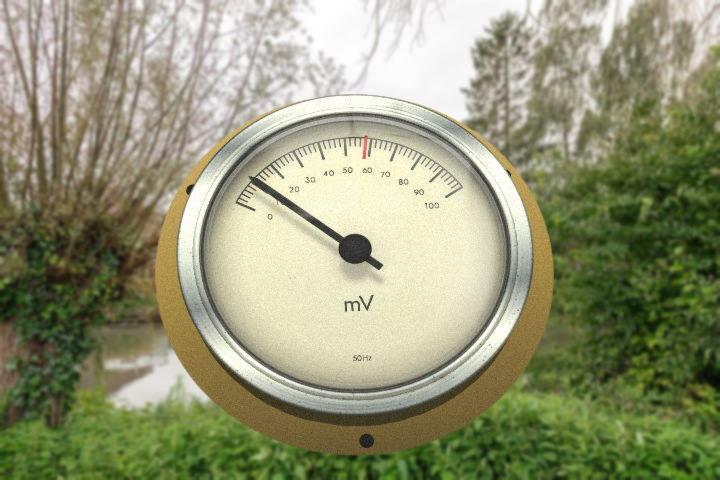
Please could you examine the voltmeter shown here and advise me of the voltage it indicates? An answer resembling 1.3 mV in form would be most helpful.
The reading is 10 mV
